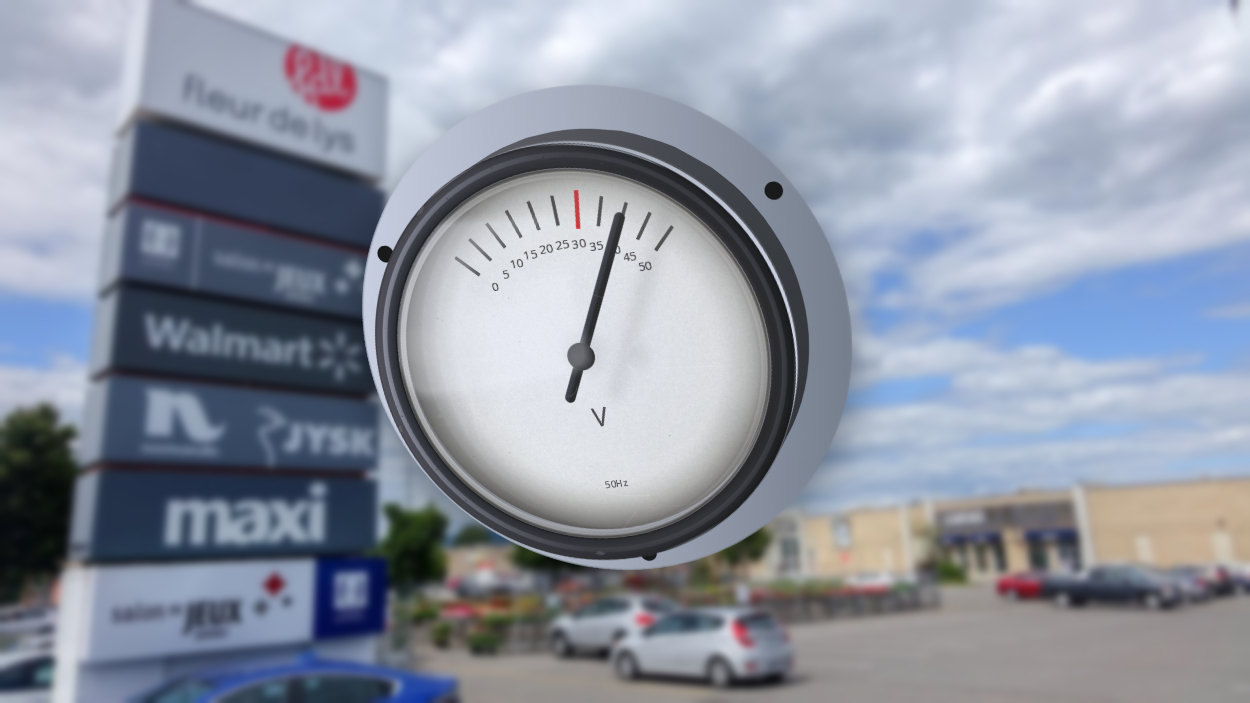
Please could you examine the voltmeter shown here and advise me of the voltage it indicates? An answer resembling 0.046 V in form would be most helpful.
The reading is 40 V
